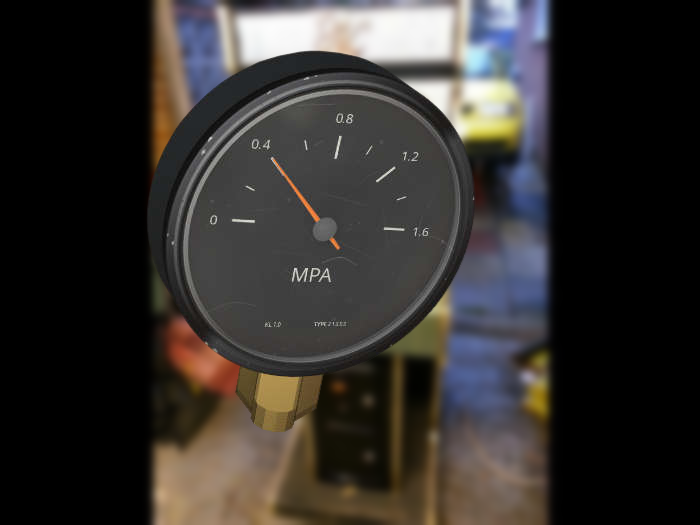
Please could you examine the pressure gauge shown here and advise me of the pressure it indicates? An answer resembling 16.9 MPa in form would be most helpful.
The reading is 0.4 MPa
